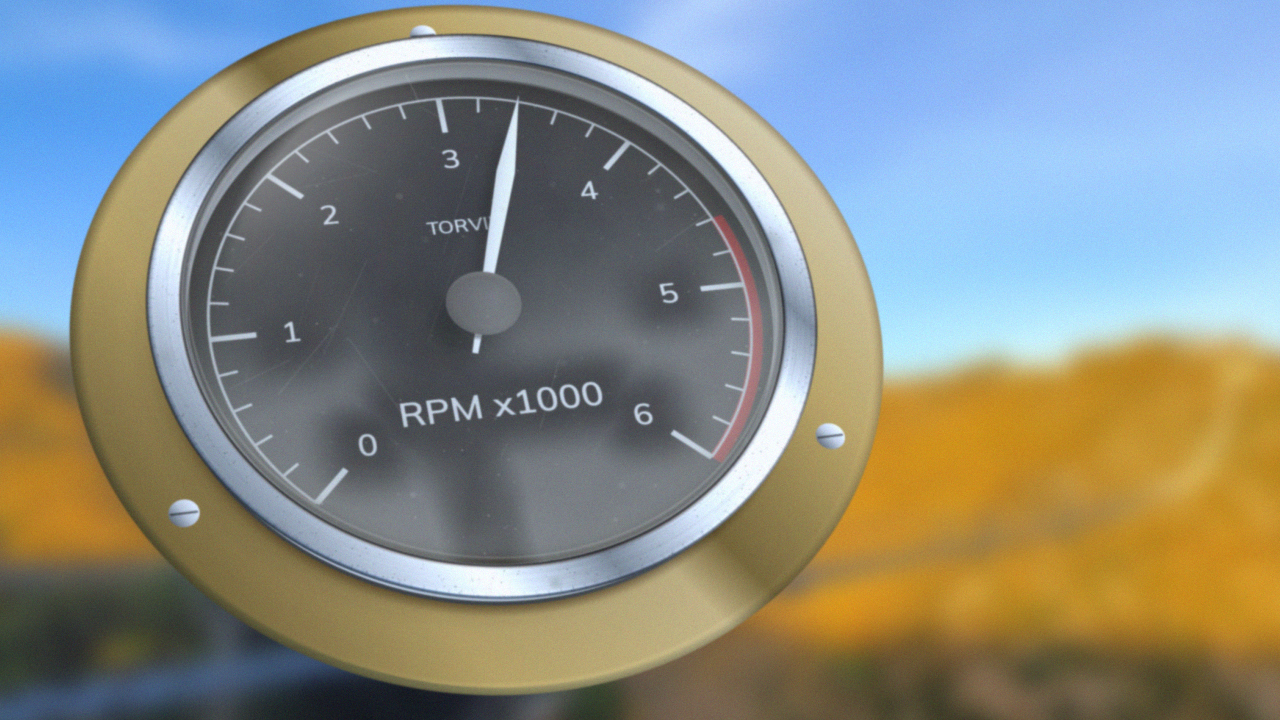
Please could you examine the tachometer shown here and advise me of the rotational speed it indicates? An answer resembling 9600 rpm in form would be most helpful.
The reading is 3400 rpm
